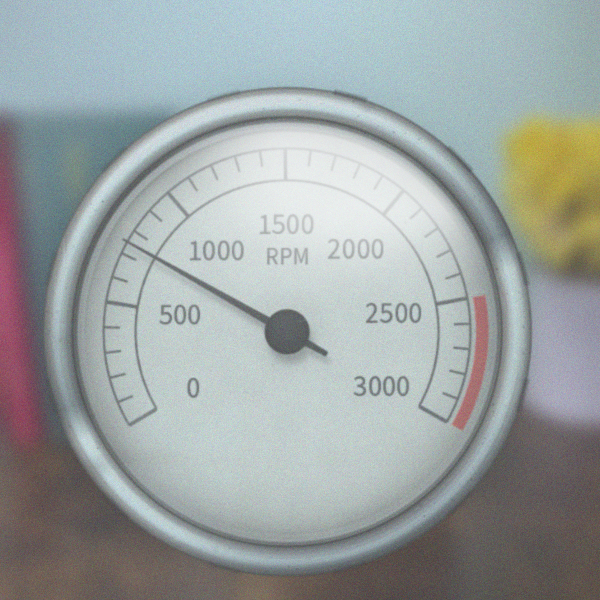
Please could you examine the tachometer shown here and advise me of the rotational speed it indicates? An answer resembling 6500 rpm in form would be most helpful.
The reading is 750 rpm
